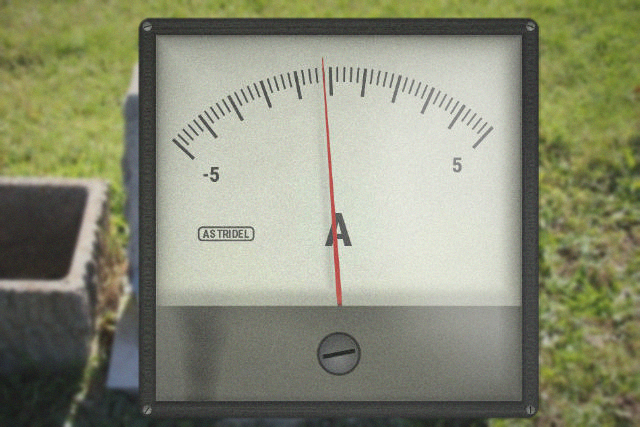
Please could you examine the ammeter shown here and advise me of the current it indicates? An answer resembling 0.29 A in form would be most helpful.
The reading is -0.2 A
